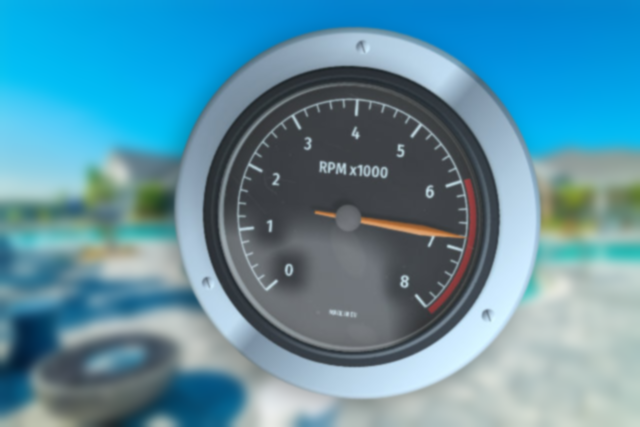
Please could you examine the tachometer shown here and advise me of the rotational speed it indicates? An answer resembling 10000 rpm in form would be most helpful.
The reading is 6800 rpm
